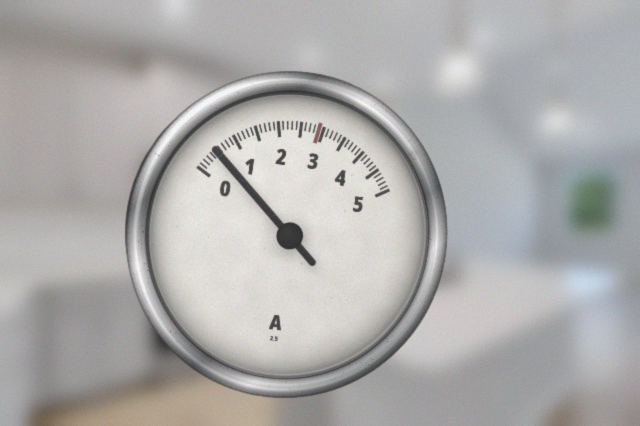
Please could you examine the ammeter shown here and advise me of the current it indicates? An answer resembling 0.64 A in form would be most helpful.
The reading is 0.5 A
